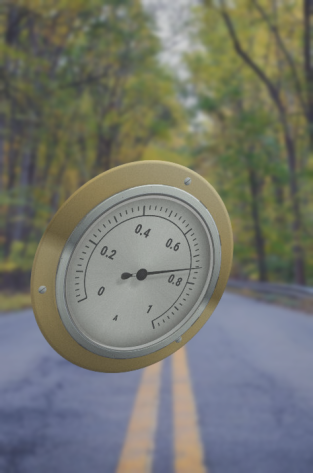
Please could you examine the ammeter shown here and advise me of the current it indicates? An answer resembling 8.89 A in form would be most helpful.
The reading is 0.74 A
